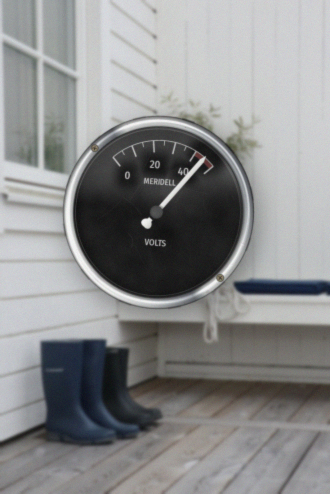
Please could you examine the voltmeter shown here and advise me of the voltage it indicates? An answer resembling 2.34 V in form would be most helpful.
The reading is 45 V
